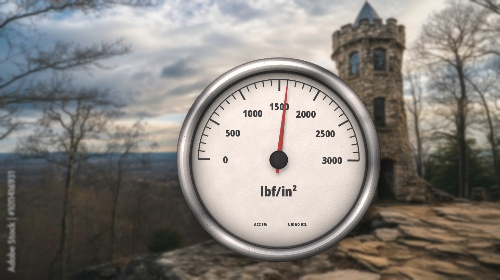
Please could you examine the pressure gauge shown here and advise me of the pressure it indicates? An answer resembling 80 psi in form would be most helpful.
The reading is 1600 psi
